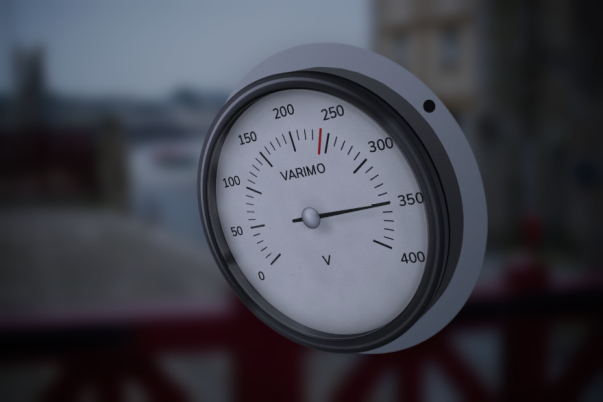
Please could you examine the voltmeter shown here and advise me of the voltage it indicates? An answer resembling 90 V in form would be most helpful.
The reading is 350 V
